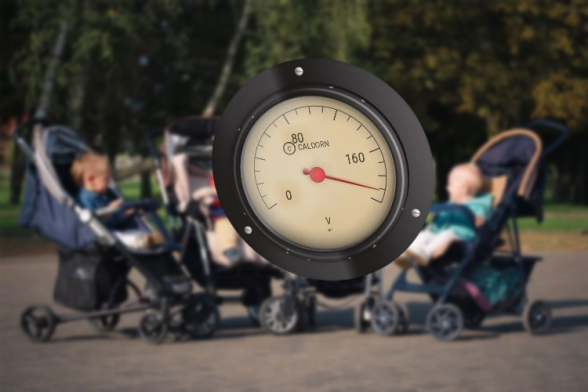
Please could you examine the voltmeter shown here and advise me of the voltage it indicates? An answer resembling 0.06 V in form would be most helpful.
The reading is 190 V
